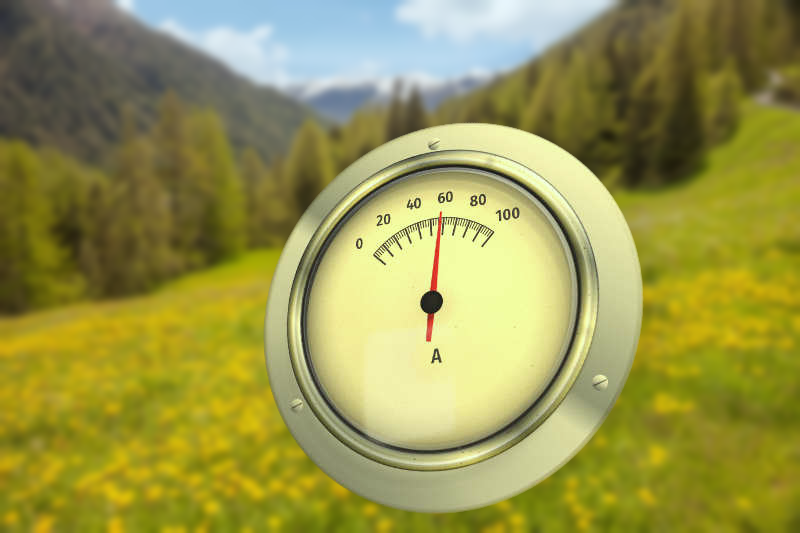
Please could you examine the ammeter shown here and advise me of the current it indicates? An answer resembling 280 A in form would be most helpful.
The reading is 60 A
